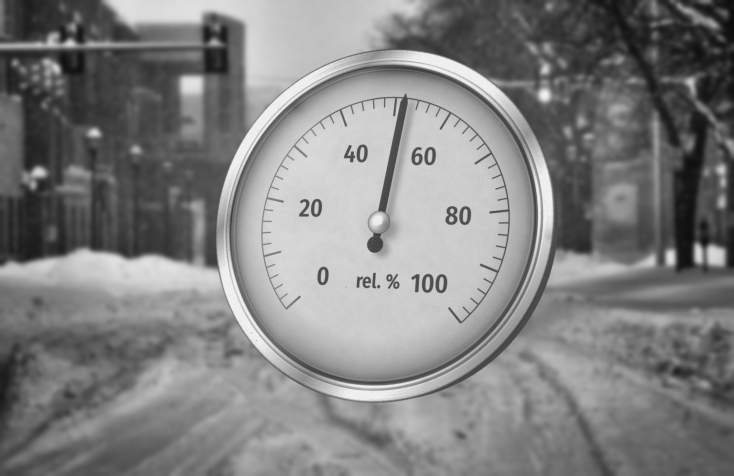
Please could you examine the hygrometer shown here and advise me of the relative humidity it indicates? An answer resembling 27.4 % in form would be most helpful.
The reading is 52 %
